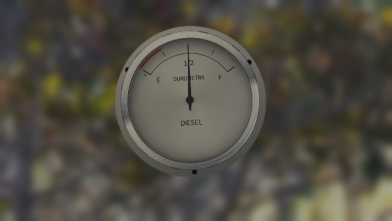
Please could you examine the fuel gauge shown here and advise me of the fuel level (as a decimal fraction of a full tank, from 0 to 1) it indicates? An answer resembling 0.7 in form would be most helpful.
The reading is 0.5
